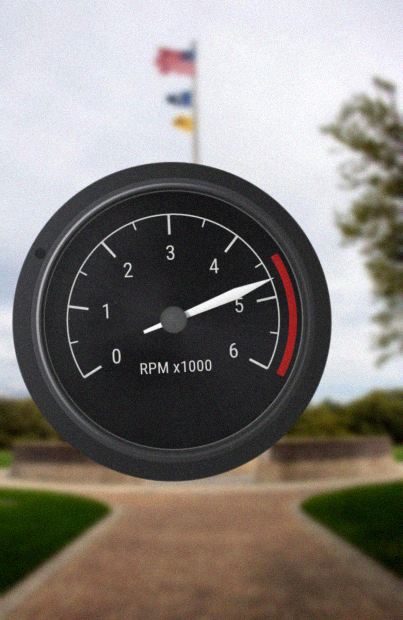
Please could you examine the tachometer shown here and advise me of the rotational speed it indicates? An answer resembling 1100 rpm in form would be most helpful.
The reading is 4750 rpm
